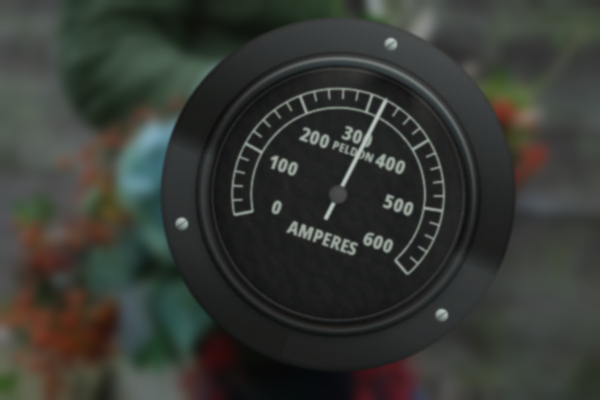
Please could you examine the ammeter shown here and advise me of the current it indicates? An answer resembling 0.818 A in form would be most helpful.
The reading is 320 A
